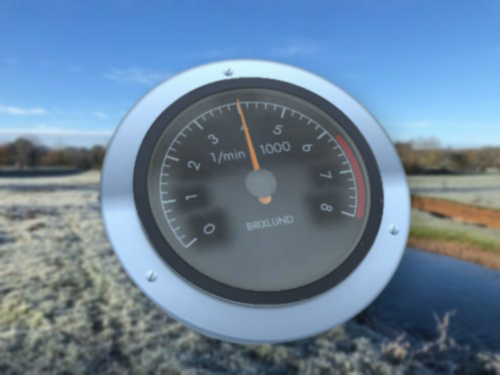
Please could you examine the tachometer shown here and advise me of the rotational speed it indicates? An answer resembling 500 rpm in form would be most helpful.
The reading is 4000 rpm
